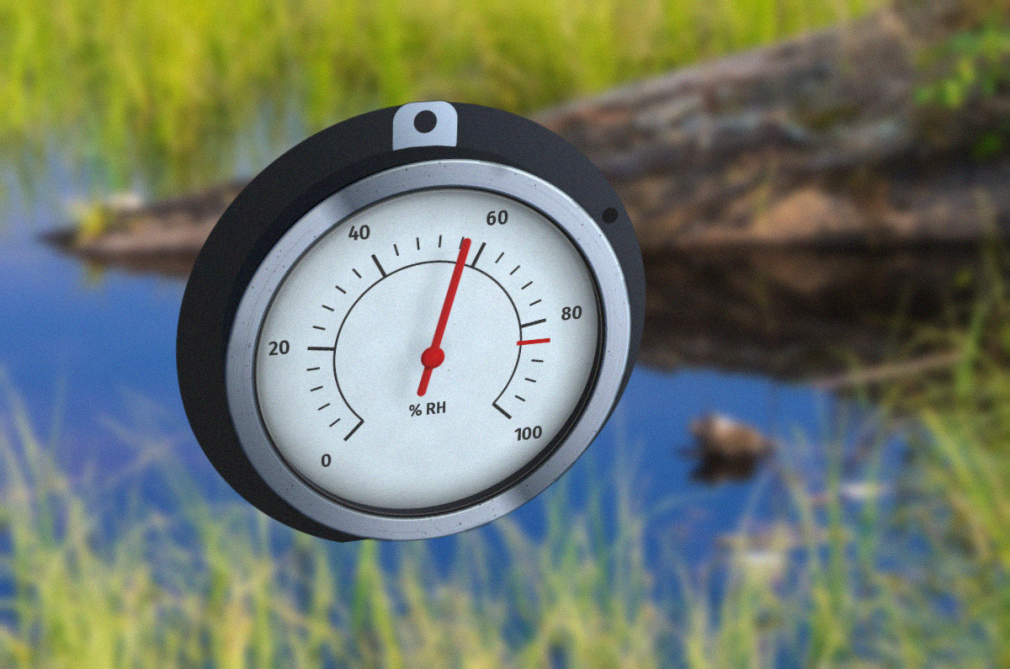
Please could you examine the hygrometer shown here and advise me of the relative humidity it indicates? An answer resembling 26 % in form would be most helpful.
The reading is 56 %
